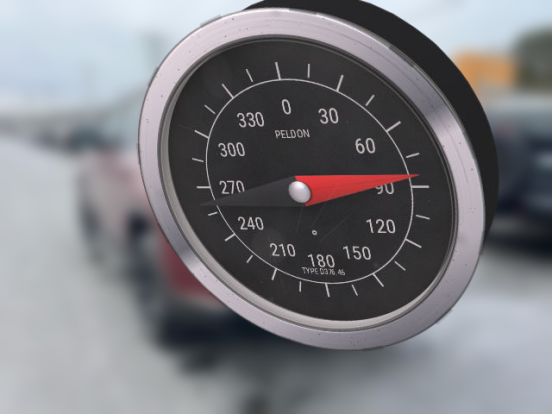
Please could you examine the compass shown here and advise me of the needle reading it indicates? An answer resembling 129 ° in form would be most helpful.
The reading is 82.5 °
